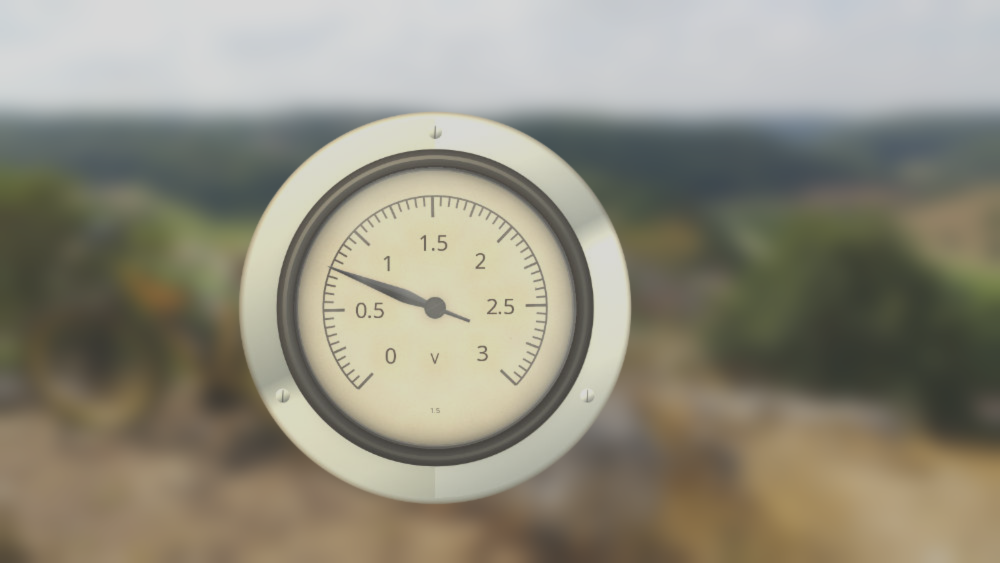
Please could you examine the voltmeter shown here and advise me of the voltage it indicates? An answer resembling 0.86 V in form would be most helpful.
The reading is 0.75 V
